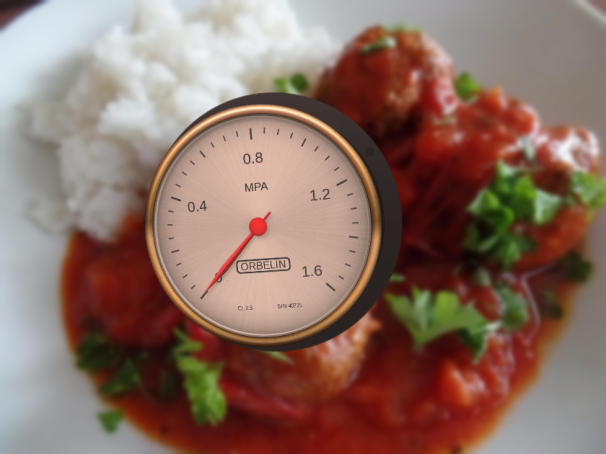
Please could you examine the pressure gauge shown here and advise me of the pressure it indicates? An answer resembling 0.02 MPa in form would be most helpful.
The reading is 0 MPa
